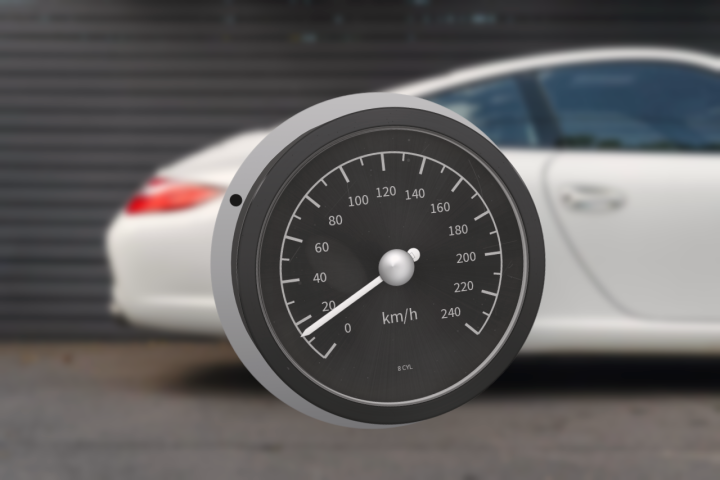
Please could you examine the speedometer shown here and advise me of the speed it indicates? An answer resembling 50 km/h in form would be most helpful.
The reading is 15 km/h
